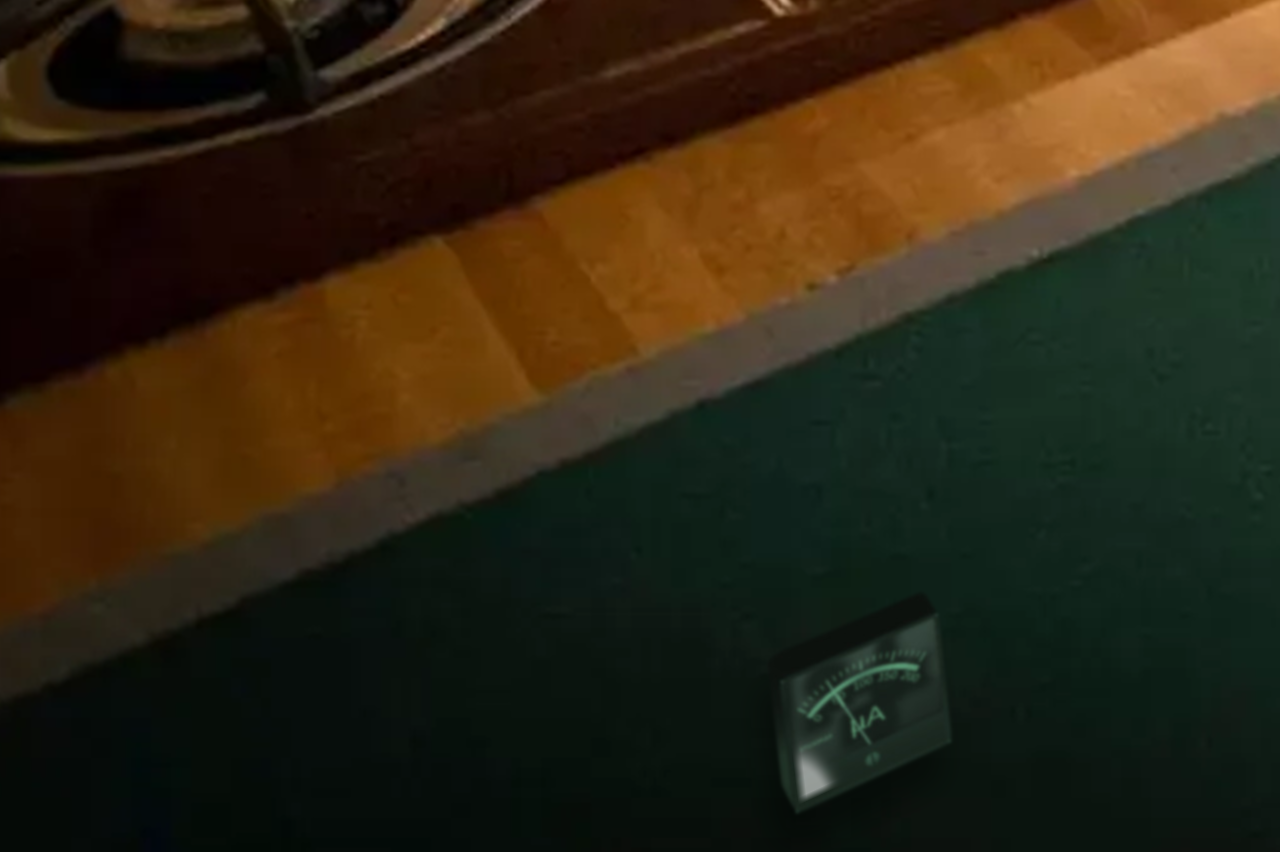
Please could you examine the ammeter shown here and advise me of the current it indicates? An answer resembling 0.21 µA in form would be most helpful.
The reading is 50 µA
